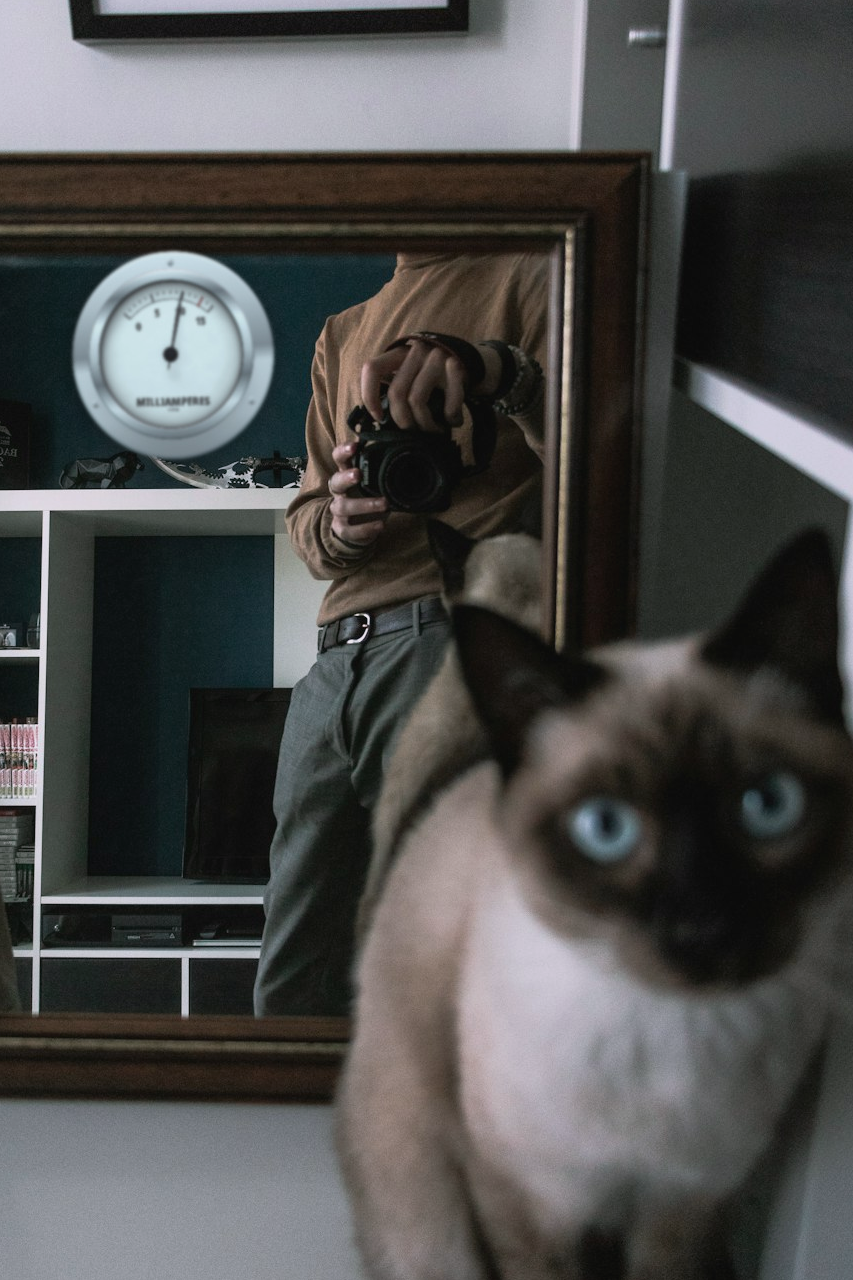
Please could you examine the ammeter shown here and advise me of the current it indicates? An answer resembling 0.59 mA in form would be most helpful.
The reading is 10 mA
